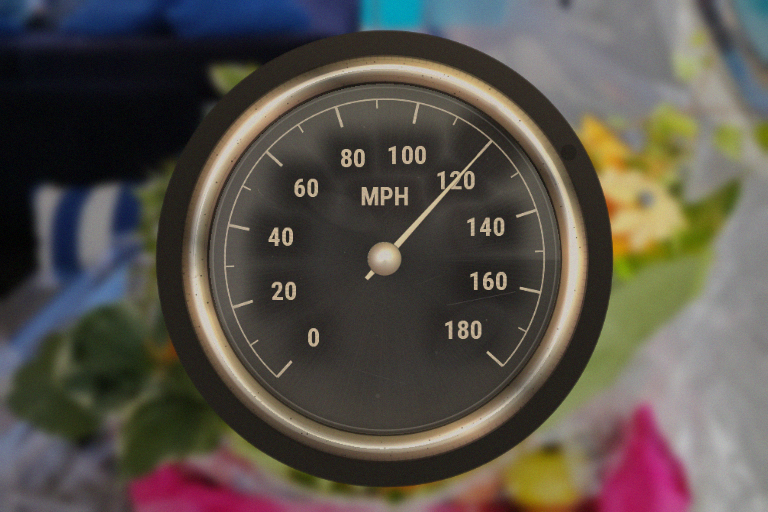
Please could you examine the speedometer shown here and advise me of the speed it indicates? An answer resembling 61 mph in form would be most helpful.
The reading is 120 mph
